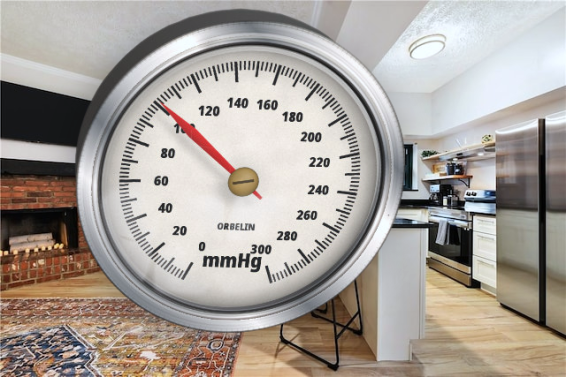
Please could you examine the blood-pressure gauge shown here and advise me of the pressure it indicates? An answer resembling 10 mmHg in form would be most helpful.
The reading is 102 mmHg
